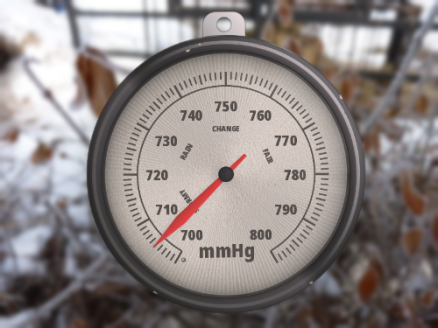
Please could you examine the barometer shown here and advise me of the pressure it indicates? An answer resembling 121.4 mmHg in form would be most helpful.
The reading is 705 mmHg
